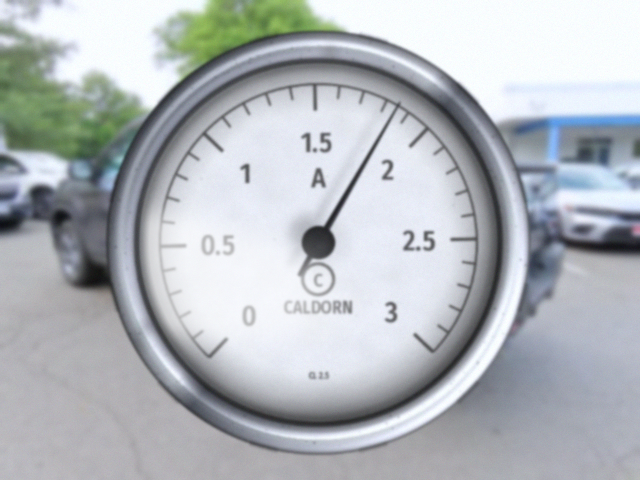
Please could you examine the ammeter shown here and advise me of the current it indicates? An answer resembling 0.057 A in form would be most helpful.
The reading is 1.85 A
